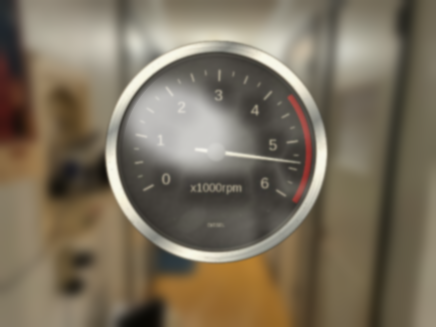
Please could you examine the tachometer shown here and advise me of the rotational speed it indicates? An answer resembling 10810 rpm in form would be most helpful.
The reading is 5375 rpm
